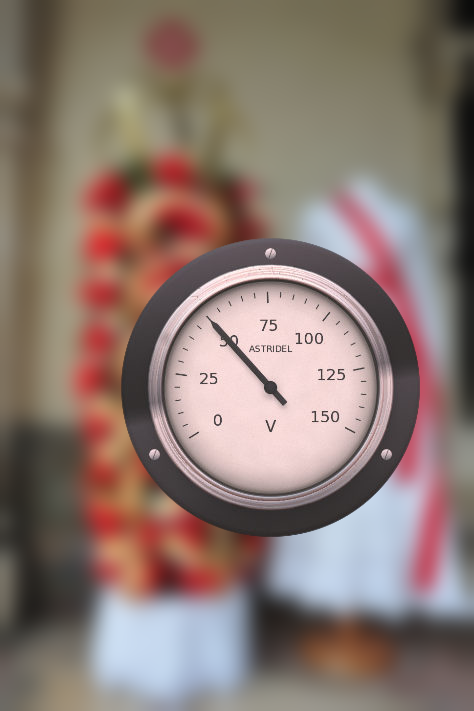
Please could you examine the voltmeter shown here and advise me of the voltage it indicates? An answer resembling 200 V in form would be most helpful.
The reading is 50 V
